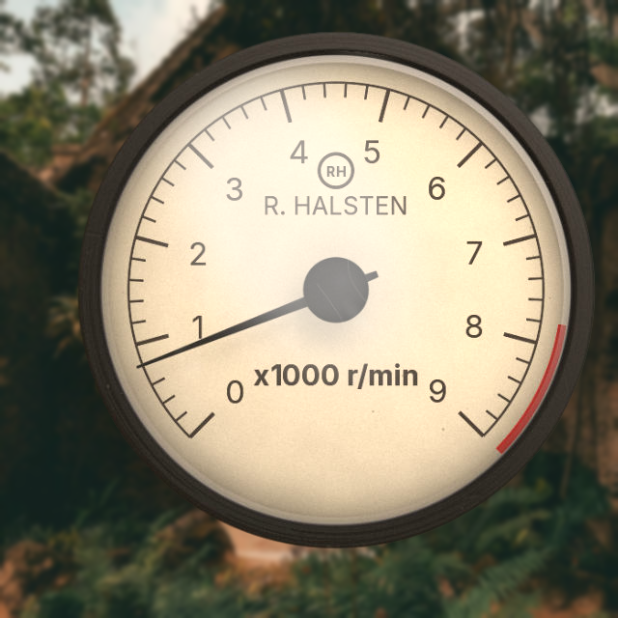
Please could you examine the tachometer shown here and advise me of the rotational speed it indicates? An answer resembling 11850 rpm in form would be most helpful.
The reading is 800 rpm
